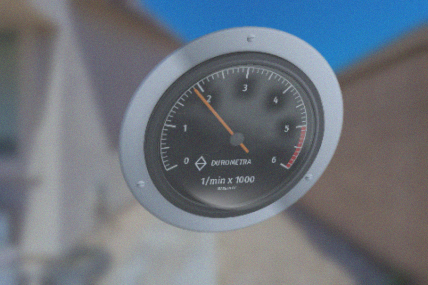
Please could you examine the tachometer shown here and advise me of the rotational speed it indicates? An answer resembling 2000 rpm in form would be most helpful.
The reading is 1900 rpm
